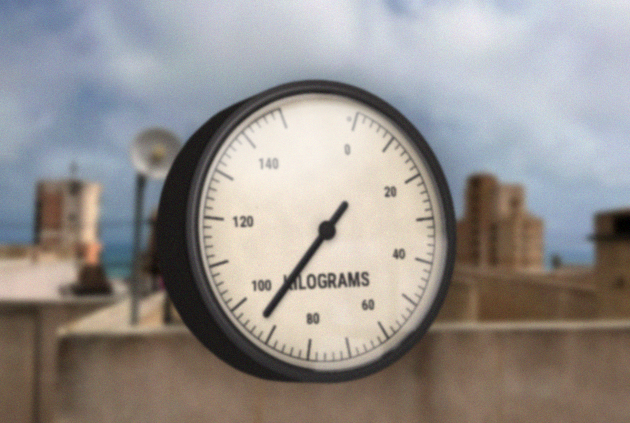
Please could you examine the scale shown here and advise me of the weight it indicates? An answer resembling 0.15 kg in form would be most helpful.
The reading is 94 kg
